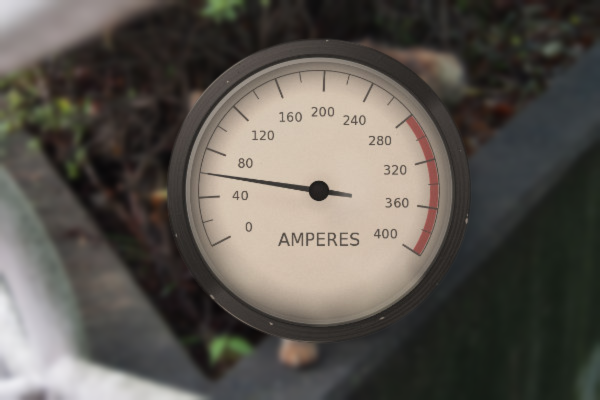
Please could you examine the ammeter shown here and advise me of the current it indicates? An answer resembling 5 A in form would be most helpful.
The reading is 60 A
